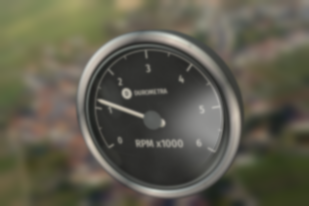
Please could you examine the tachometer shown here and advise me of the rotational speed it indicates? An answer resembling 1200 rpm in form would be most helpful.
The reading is 1250 rpm
